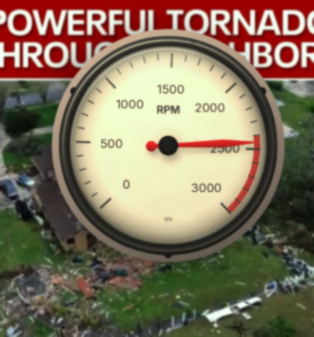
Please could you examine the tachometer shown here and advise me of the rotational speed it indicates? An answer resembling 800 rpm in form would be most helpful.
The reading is 2450 rpm
